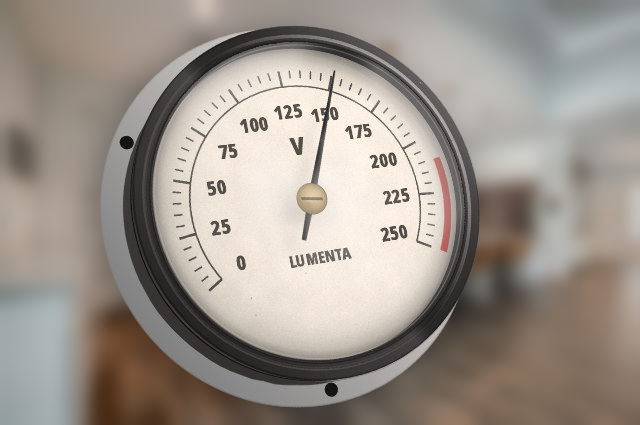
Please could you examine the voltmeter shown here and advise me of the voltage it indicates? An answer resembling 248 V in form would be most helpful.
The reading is 150 V
